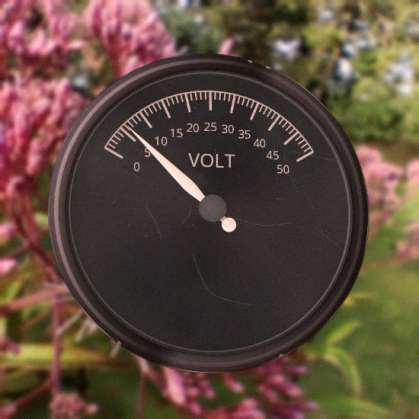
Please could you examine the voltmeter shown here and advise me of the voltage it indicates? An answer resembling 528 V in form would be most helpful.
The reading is 6 V
